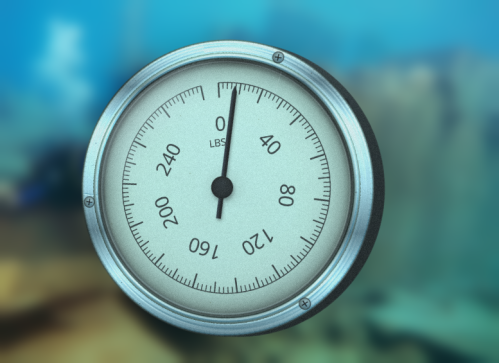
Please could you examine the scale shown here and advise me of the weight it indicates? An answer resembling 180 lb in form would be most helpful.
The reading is 8 lb
